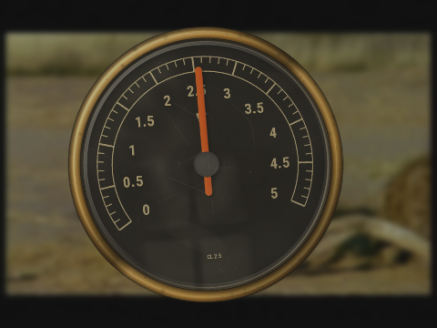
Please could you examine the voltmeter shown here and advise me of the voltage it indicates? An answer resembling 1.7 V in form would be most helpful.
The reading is 2.55 V
